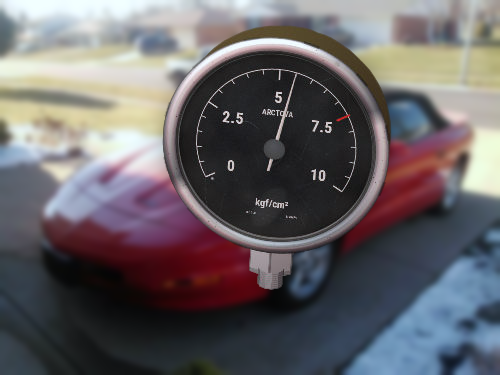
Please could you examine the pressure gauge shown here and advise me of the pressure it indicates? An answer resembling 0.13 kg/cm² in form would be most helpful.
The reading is 5.5 kg/cm²
